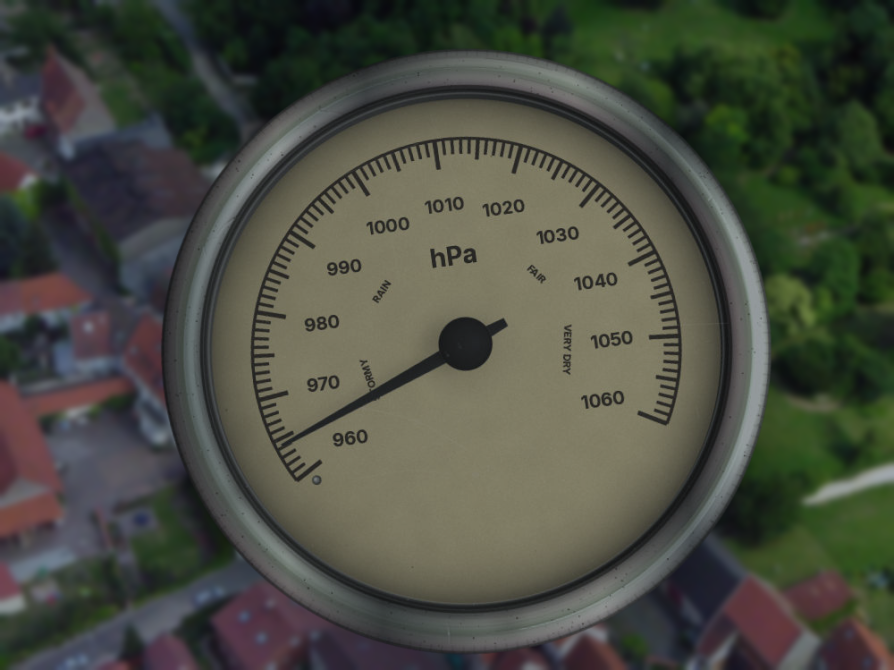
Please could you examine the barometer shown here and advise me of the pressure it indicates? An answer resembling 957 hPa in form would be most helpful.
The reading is 964 hPa
